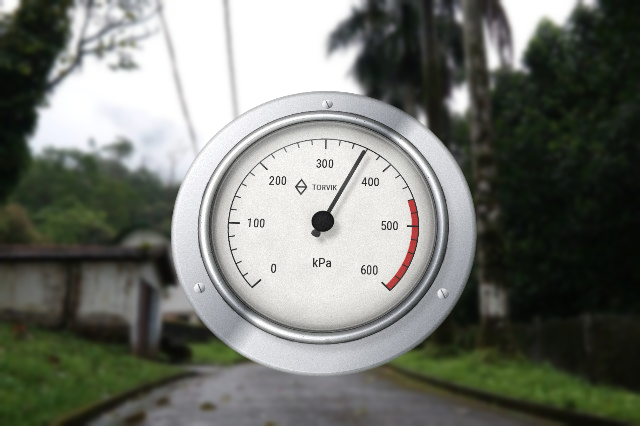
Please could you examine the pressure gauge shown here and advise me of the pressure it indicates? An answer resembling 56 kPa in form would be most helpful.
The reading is 360 kPa
